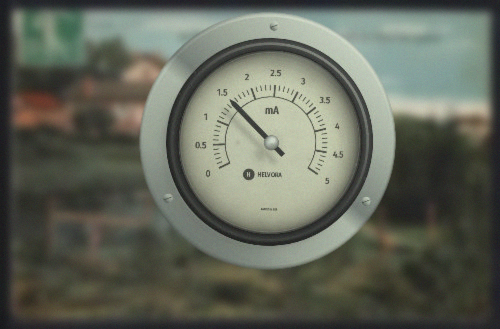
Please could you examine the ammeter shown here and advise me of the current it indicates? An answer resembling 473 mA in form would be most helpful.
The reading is 1.5 mA
